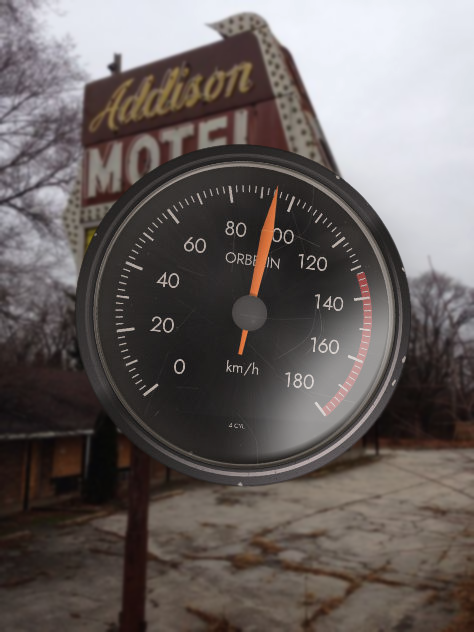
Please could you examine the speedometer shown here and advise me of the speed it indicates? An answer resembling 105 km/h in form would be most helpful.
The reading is 94 km/h
